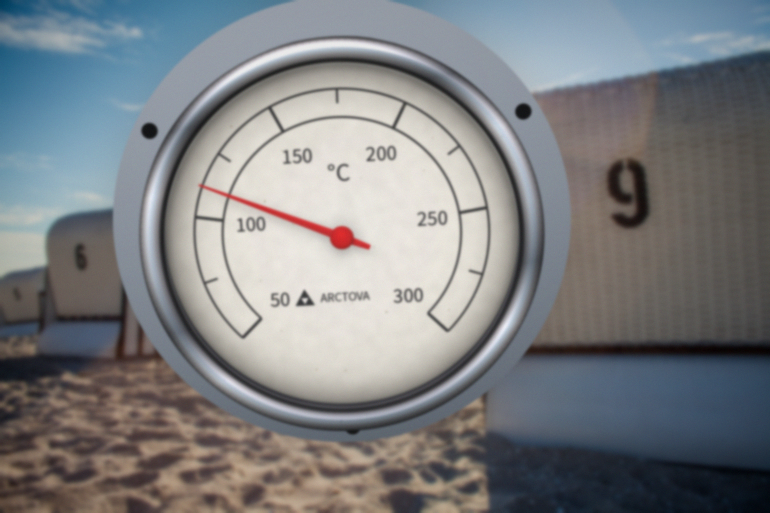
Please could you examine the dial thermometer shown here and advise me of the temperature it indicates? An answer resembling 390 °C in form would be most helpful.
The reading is 112.5 °C
